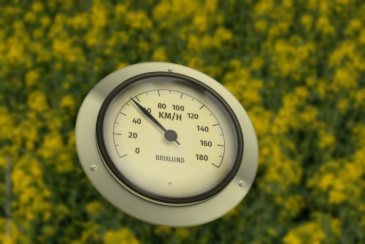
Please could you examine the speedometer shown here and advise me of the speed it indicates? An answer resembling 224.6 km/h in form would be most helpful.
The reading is 55 km/h
